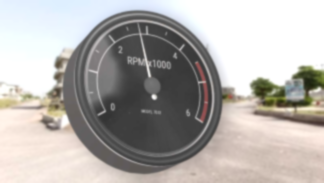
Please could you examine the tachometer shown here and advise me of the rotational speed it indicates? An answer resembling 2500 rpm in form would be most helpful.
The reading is 2750 rpm
